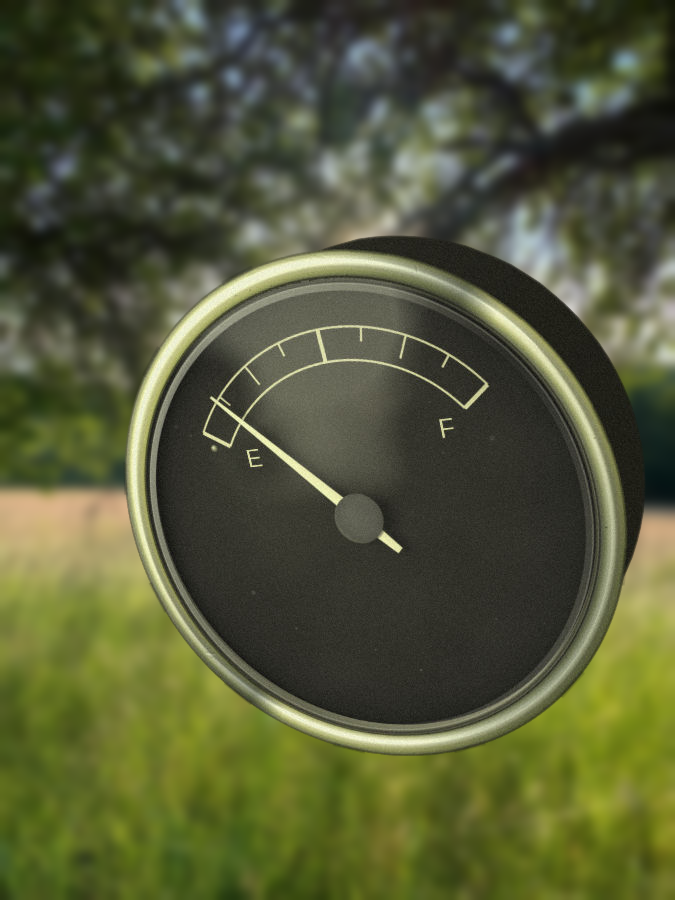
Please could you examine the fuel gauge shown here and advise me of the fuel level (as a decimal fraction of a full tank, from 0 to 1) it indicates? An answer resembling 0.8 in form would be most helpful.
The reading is 0.125
